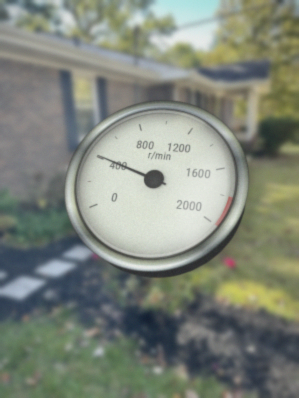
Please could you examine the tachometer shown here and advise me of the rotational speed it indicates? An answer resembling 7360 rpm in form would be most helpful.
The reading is 400 rpm
